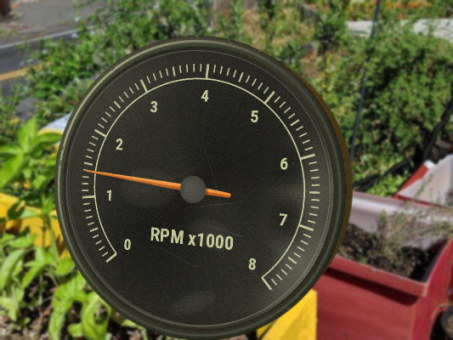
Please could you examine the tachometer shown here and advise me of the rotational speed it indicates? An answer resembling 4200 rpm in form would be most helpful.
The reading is 1400 rpm
